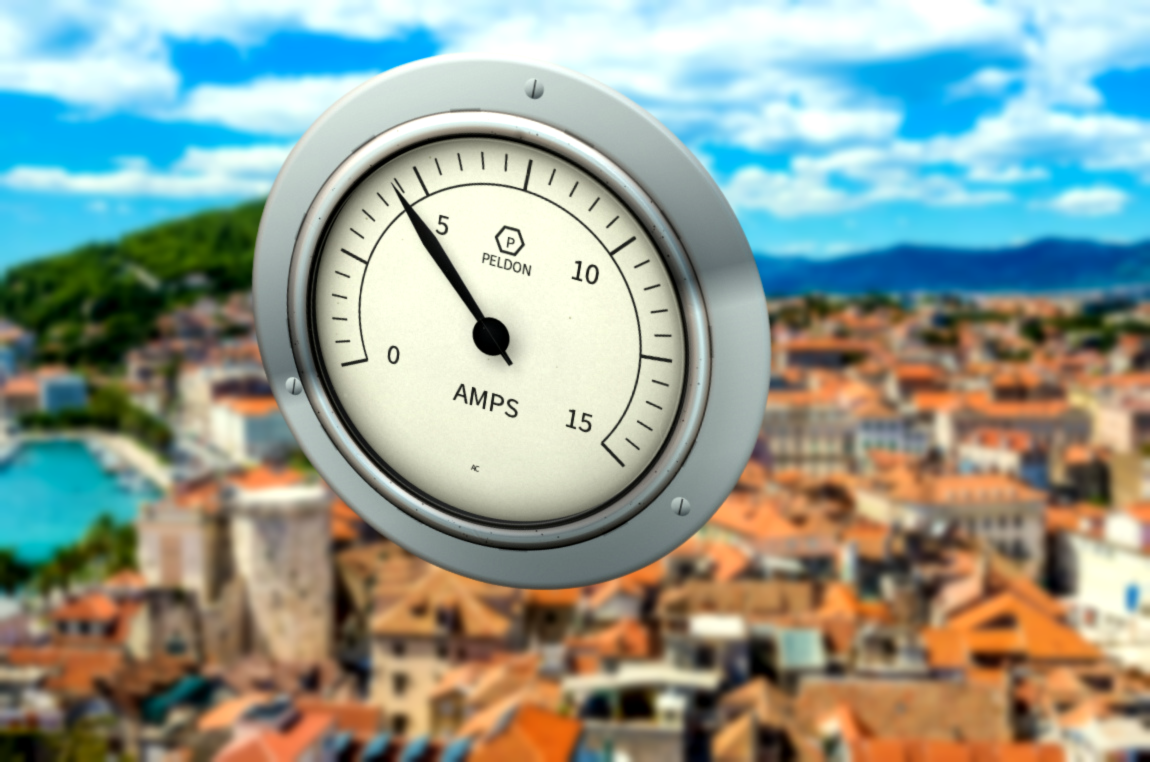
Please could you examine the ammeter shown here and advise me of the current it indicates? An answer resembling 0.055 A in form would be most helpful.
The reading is 4.5 A
